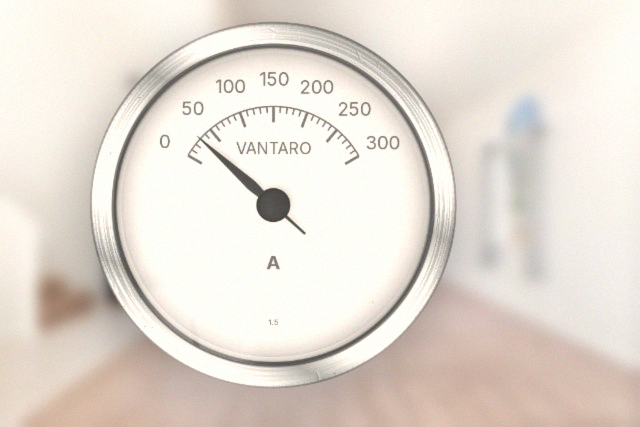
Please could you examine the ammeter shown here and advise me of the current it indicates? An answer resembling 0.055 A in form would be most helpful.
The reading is 30 A
